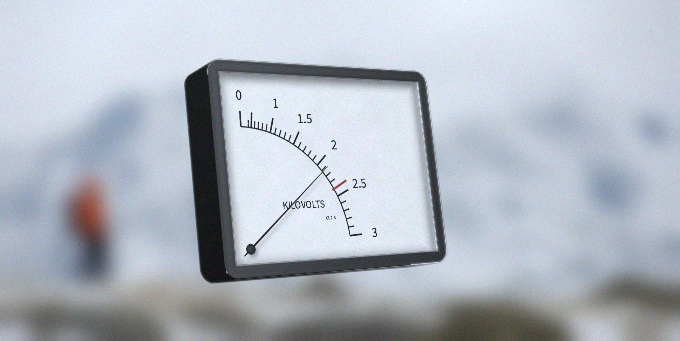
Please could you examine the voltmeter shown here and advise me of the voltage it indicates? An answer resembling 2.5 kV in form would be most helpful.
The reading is 2.1 kV
